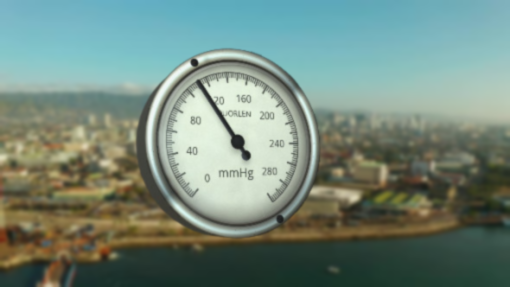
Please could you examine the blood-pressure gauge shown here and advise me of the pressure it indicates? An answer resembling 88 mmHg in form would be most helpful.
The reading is 110 mmHg
